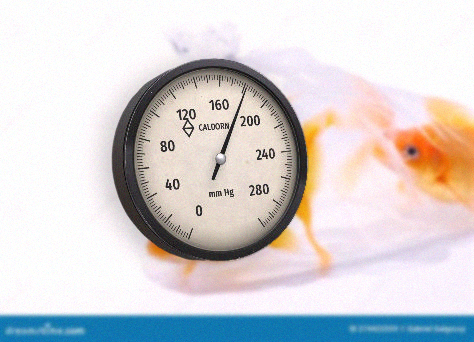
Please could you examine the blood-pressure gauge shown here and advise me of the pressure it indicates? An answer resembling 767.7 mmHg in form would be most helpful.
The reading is 180 mmHg
